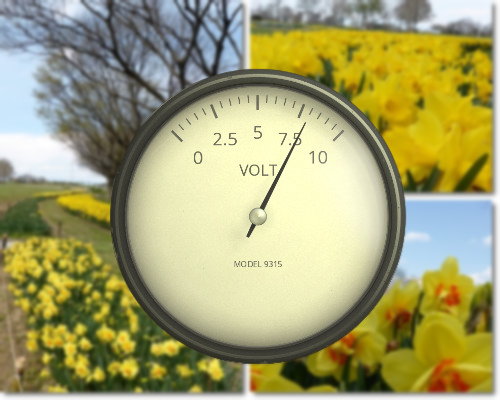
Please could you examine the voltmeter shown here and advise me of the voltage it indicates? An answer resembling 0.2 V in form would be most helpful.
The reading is 8 V
